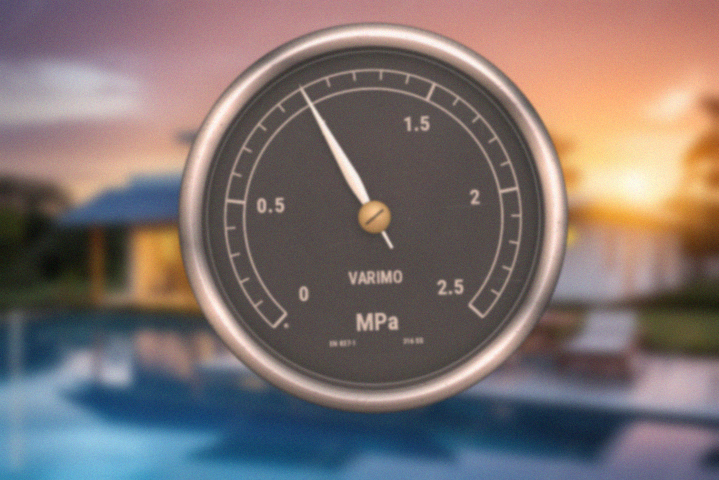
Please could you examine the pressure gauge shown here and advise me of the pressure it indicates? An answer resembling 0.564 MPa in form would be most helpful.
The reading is 1 MPa
